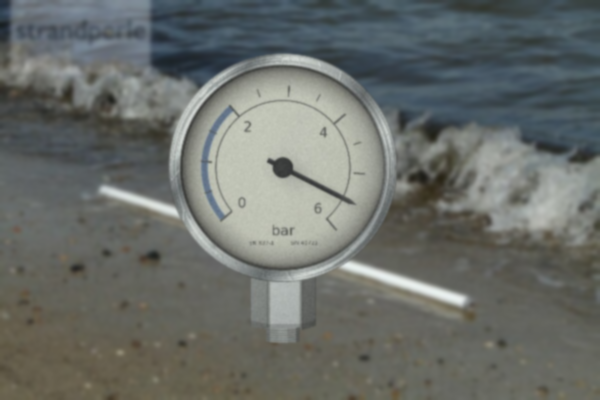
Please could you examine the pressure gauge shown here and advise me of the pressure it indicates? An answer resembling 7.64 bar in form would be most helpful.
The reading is 5.5 bar
